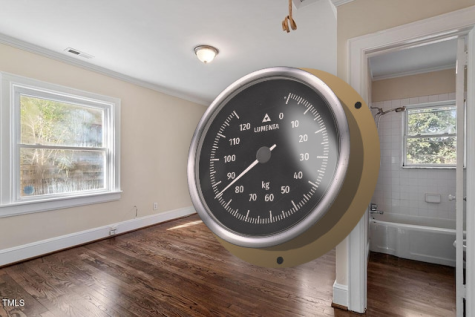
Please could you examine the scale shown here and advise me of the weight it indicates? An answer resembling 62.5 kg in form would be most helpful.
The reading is 85 kg
